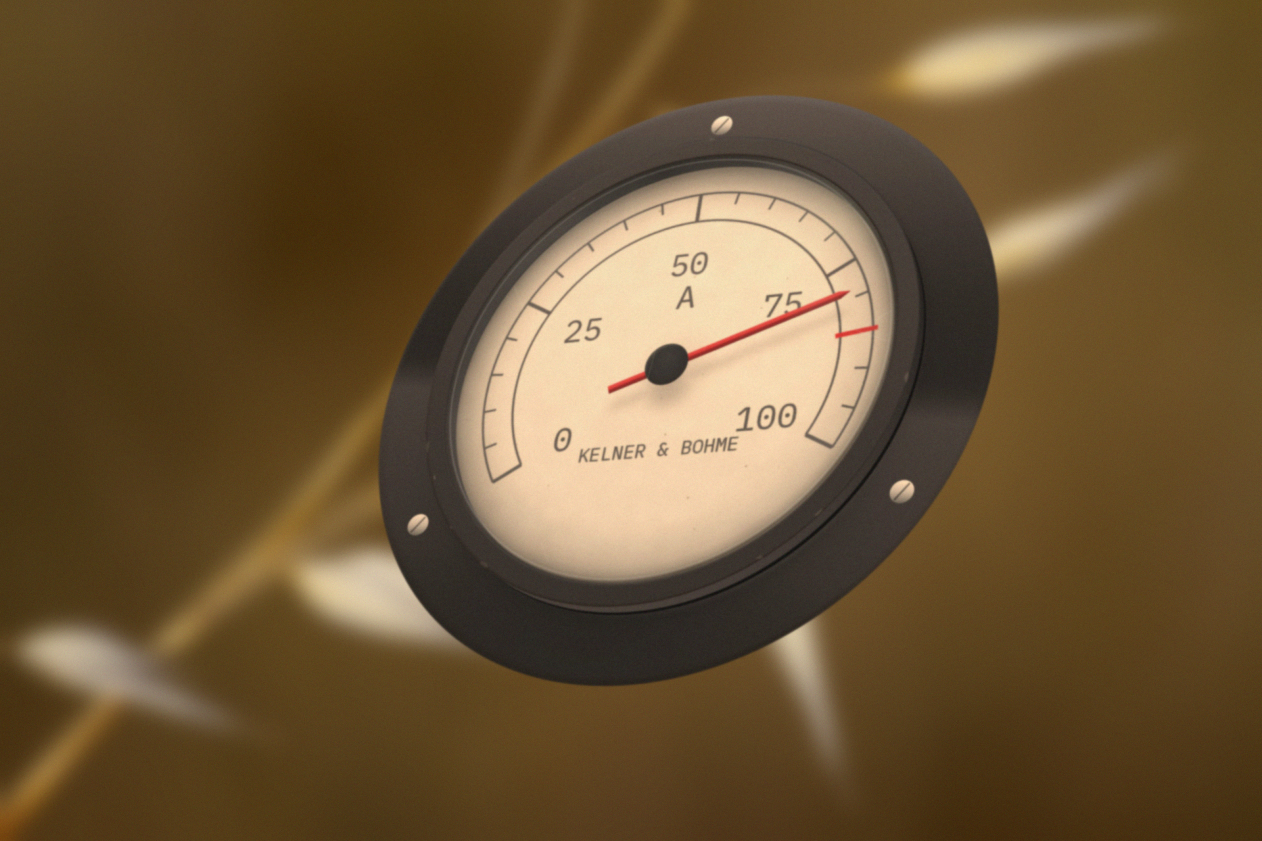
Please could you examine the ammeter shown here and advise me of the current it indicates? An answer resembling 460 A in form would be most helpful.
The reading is 80 A
